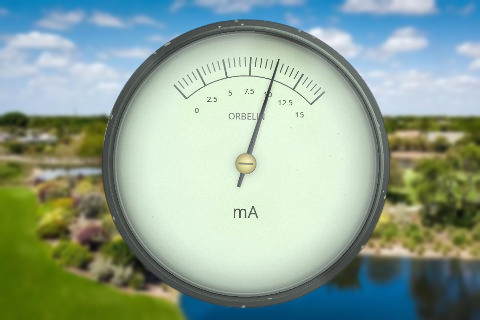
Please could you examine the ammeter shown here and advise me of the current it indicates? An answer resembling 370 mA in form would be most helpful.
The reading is 10 mA
